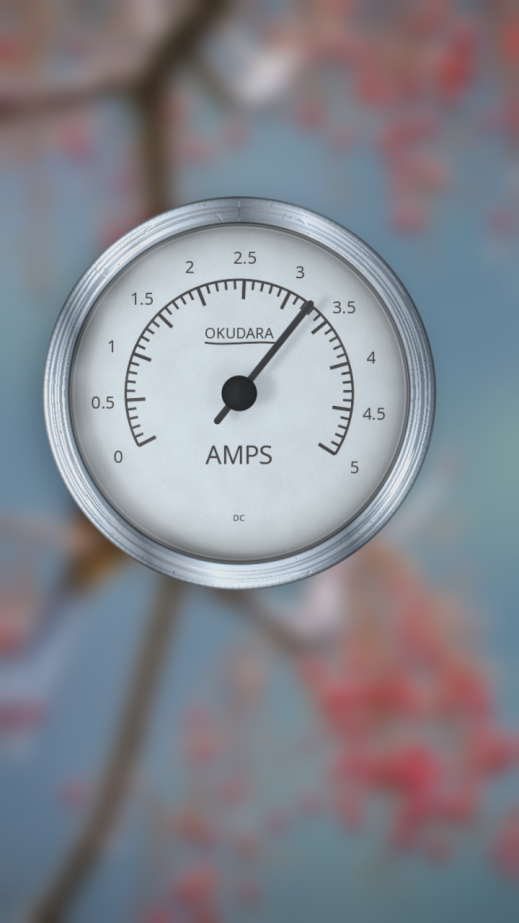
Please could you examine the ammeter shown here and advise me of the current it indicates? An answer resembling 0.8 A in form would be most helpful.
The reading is 3.25 A
